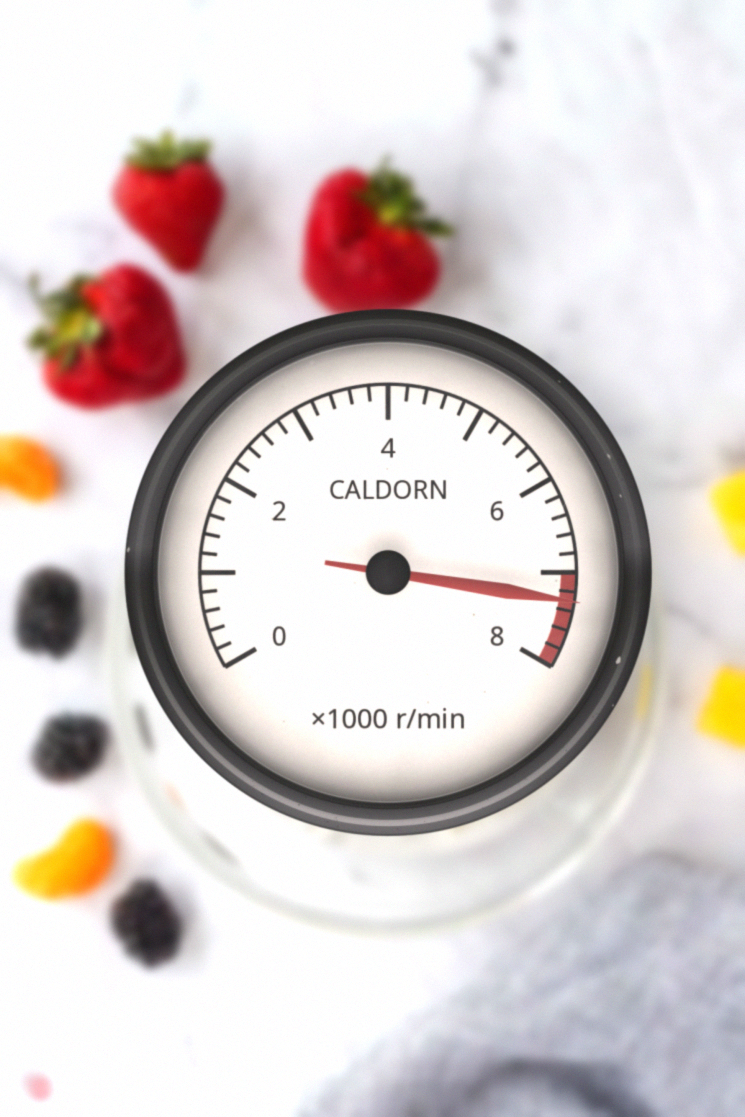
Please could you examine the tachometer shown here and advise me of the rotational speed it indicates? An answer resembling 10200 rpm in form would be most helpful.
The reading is 7300 rpm
